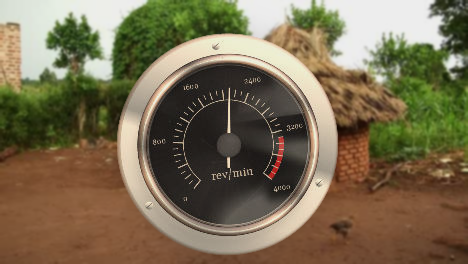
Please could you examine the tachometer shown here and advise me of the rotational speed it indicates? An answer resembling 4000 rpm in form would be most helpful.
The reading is 2100 rpm
